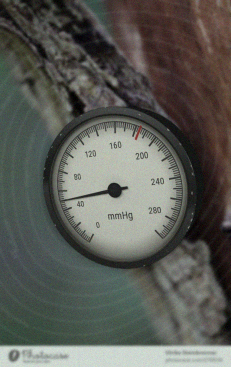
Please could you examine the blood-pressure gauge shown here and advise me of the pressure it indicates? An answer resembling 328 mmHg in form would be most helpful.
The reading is 50 mmHg
